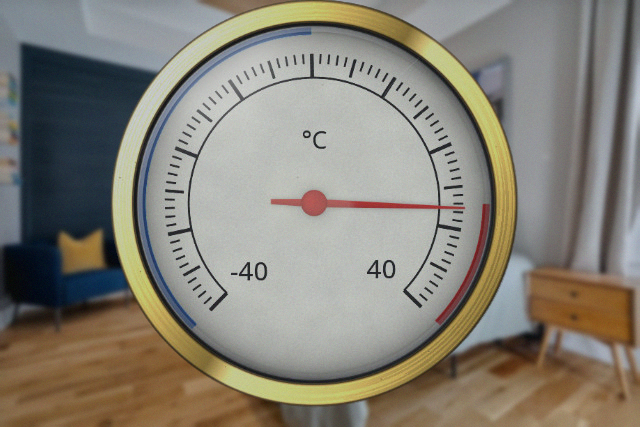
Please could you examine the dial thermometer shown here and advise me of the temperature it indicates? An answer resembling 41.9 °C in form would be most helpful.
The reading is 27.5 °C
